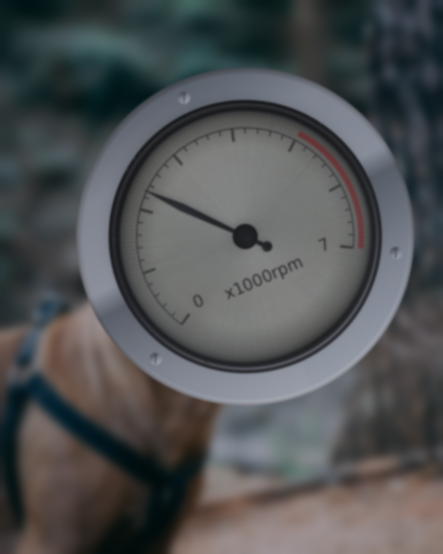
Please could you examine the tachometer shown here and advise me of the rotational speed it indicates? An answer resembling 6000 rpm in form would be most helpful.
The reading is 2300 rpm
